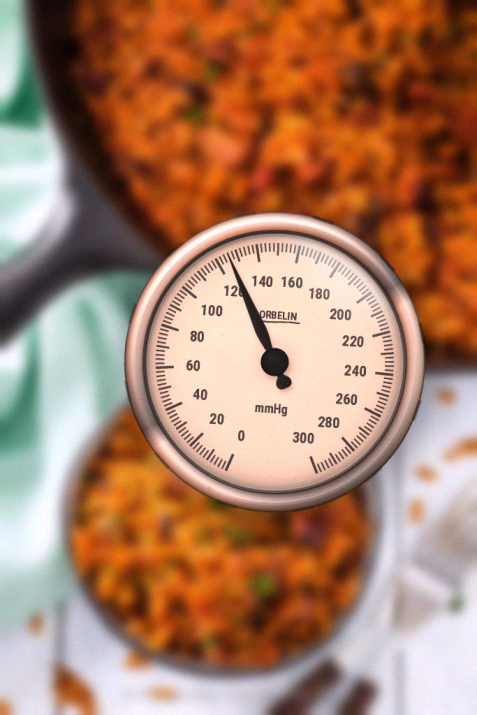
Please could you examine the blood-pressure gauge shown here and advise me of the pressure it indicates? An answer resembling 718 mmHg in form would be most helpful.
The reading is 126 mmHg
